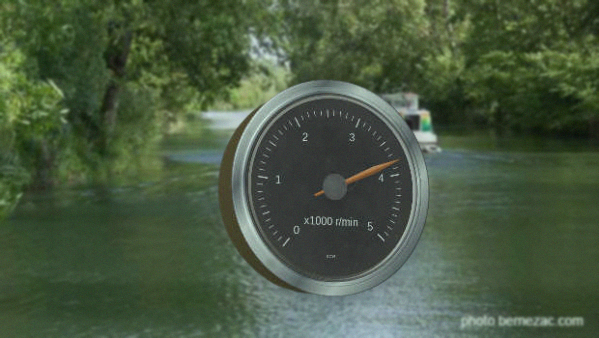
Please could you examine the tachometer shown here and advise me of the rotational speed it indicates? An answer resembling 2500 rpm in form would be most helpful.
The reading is 3800 rpm
